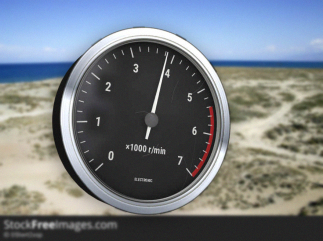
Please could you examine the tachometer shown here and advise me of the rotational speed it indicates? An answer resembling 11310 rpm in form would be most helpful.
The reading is 3800 rpm
